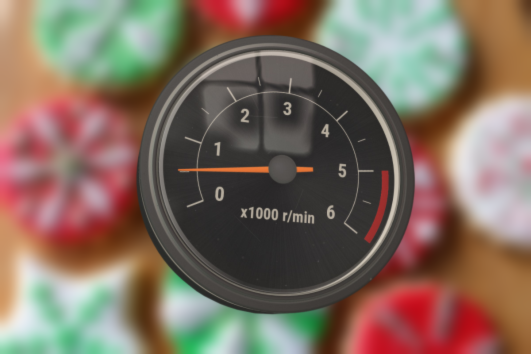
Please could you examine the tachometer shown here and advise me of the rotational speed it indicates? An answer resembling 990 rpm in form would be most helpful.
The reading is 500 rpm
